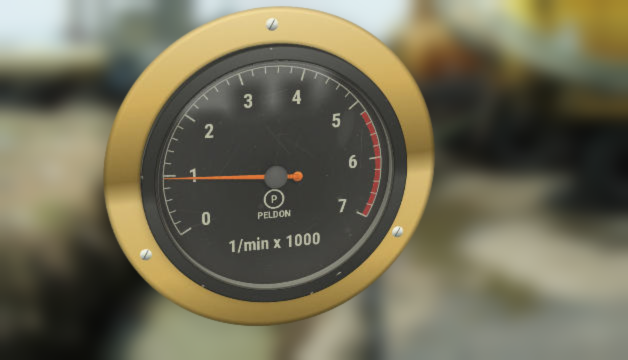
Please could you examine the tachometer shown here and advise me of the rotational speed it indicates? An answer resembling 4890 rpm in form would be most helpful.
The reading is 1000 rpm
